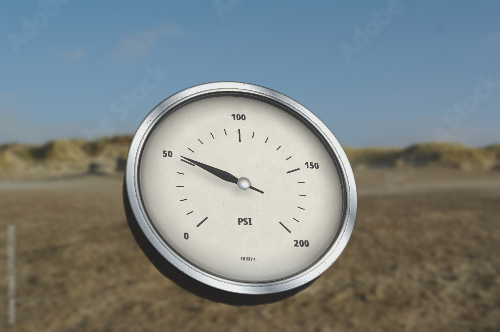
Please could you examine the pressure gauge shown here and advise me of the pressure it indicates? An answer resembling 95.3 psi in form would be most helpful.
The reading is 50 psi
